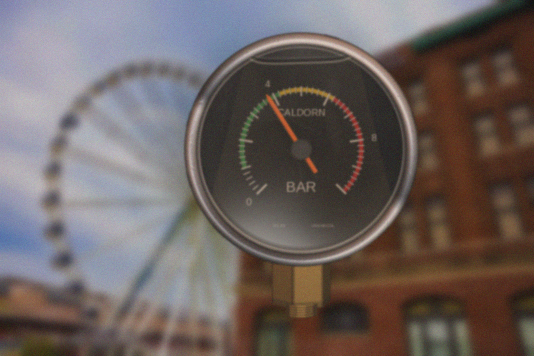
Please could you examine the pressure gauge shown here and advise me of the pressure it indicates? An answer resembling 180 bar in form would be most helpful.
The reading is 3.8 bar
